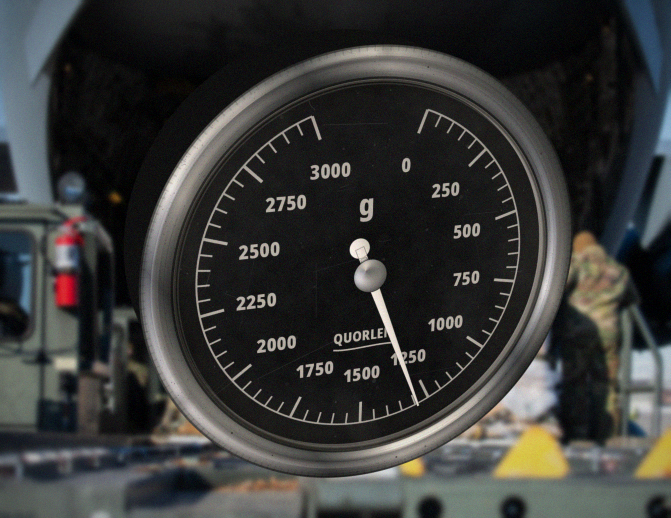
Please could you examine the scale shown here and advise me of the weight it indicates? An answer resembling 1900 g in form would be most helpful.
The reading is 1300 g
